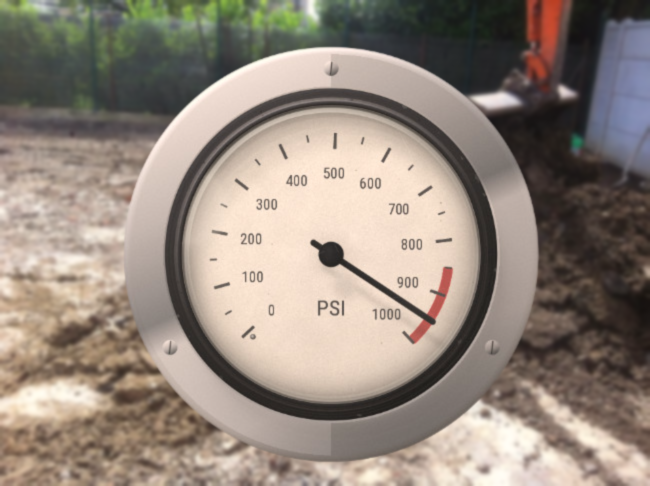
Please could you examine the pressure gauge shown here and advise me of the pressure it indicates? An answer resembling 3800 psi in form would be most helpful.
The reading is 950 psi
